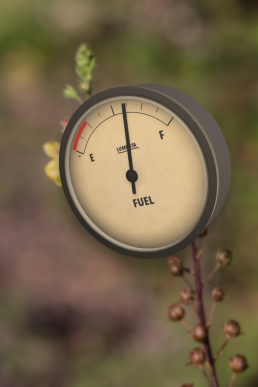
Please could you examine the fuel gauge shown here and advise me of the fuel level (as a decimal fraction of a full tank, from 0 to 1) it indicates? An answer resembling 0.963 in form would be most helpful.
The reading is 0.625
